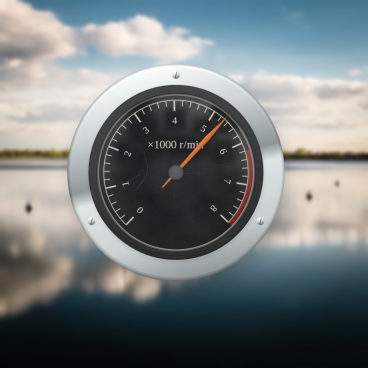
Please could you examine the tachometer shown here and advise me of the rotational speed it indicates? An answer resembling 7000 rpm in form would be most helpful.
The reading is 5300 rpm
